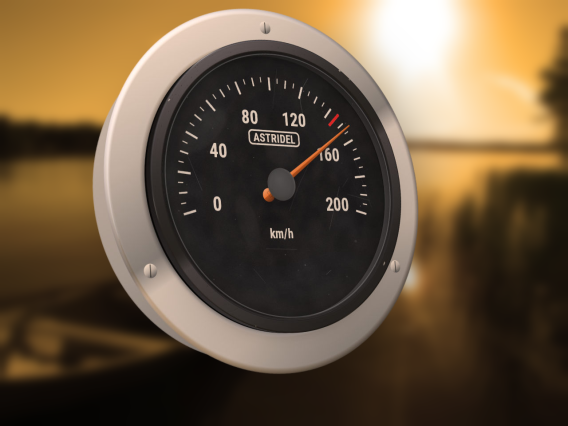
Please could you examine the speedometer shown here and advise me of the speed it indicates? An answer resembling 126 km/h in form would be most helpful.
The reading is 152.5 km/h
